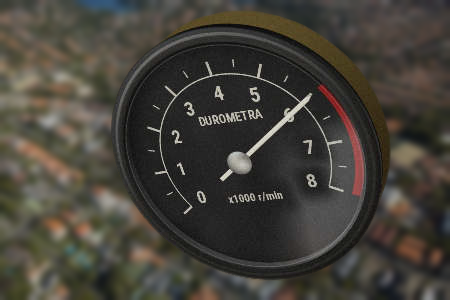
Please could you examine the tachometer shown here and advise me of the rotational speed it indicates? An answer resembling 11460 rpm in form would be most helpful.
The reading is 6000 rpm
